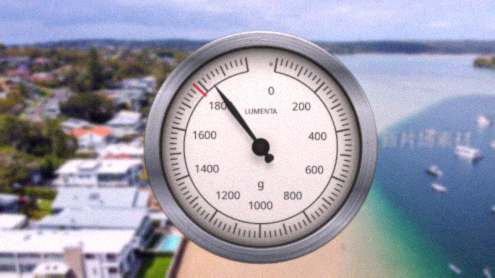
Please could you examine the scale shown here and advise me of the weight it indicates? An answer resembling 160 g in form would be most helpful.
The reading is 1840 g
